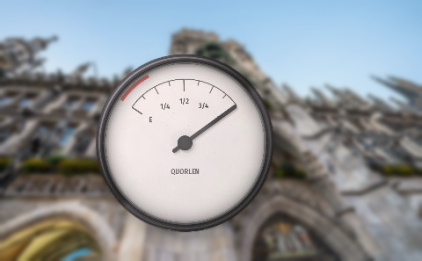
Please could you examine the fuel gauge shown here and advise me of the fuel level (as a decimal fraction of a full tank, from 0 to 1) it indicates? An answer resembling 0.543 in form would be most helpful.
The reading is 1
